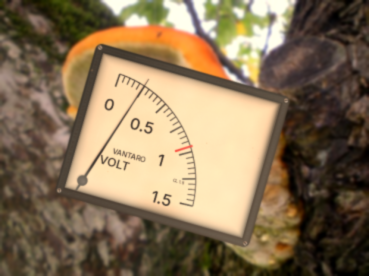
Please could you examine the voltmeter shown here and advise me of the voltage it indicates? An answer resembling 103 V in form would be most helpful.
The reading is 0.25 V
